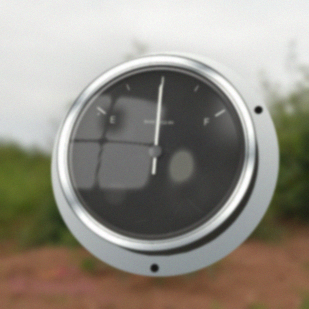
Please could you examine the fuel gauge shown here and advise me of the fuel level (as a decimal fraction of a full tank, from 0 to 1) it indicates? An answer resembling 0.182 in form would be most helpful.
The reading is 0.5
